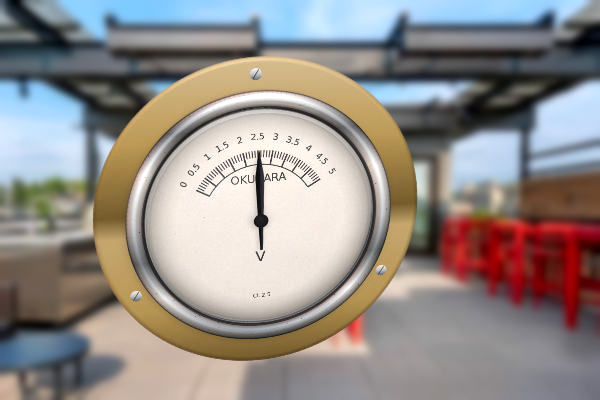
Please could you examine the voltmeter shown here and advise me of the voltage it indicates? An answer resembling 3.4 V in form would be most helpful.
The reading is 2.5 V
